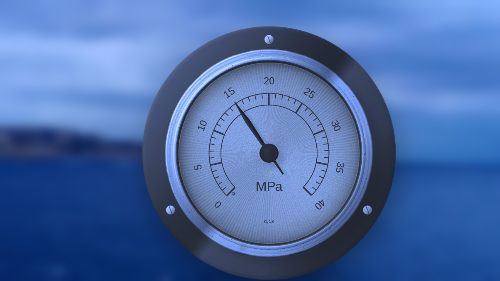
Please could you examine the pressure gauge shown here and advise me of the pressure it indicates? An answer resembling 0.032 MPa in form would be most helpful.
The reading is 15 MPa
